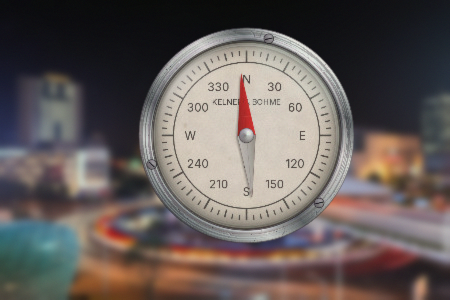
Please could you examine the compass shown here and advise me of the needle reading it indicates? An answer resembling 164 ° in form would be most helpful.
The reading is 355 °
